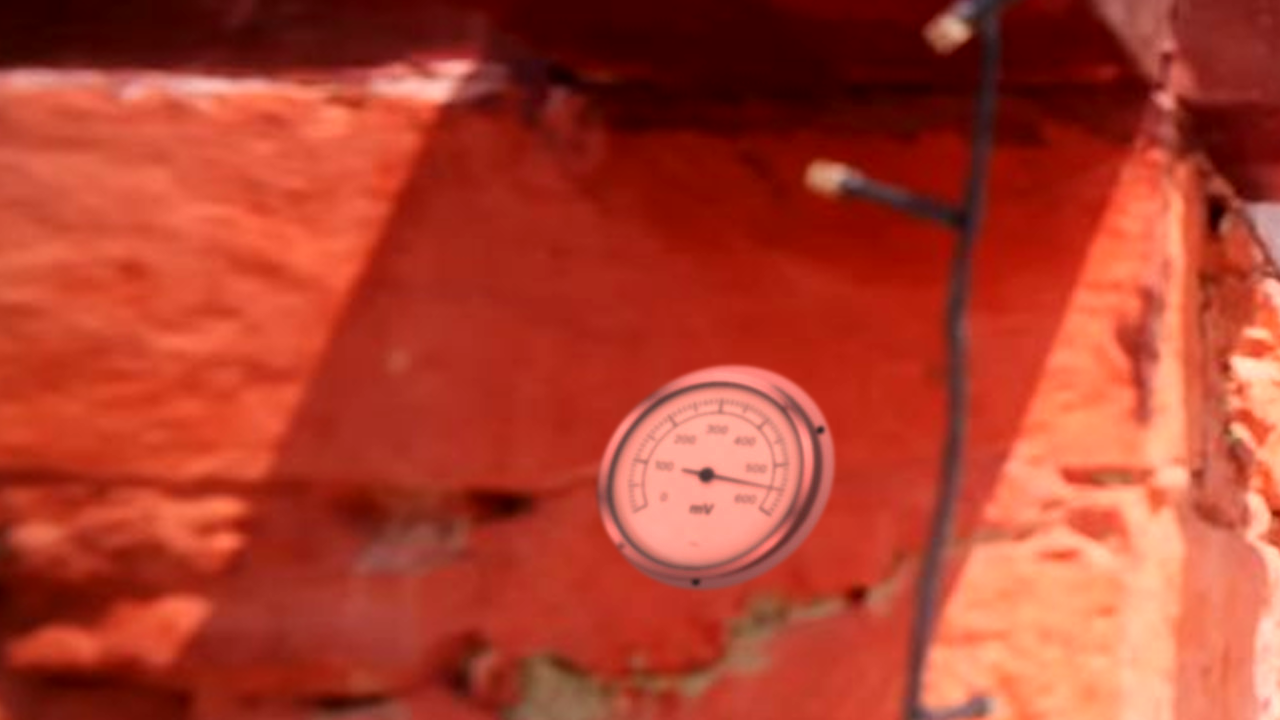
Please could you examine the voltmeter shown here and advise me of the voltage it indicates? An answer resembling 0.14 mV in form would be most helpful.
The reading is 550 mV
